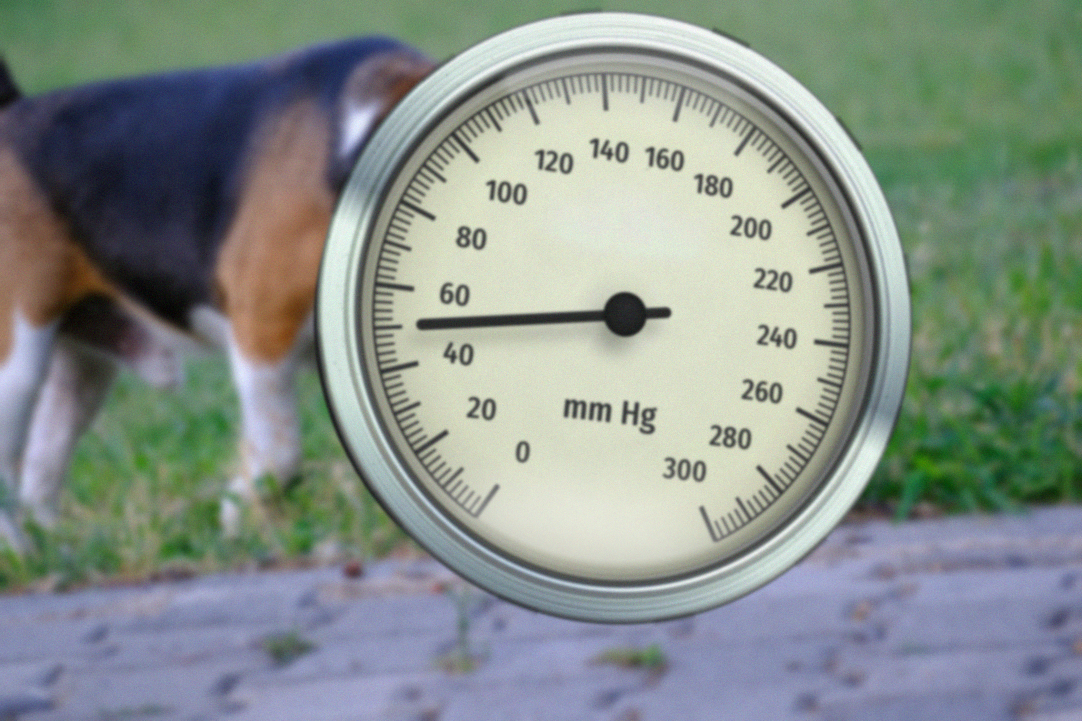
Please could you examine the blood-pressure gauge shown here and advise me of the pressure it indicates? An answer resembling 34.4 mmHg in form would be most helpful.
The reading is 50 mmHg
